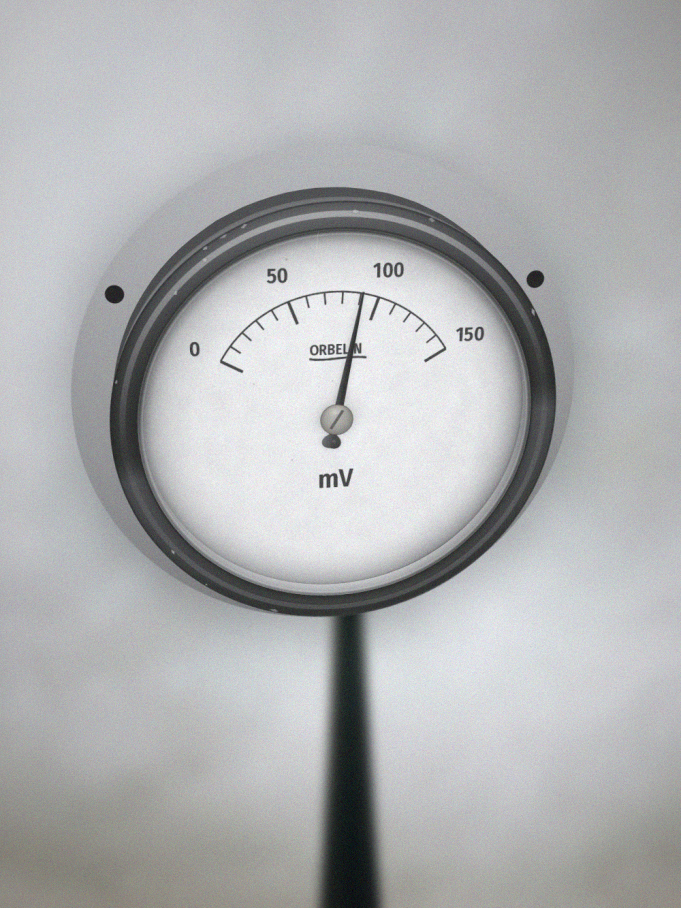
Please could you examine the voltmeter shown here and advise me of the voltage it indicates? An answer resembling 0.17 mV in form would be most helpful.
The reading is 90 mV
